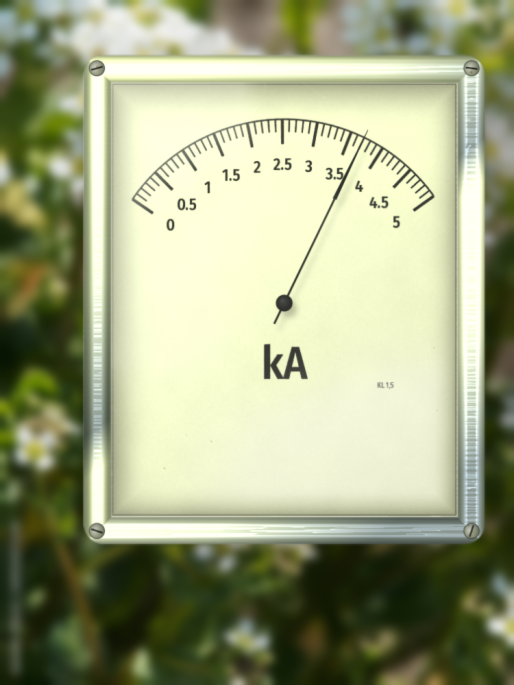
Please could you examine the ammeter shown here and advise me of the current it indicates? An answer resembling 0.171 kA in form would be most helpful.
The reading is 3.7 kA
